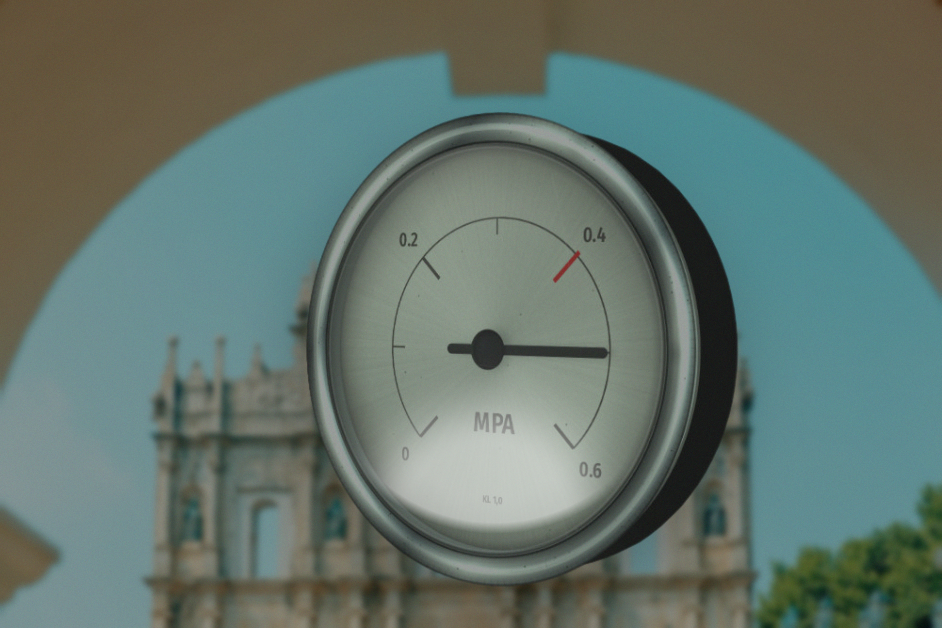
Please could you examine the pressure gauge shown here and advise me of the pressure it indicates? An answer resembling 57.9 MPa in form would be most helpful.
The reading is 0.5 MPa
